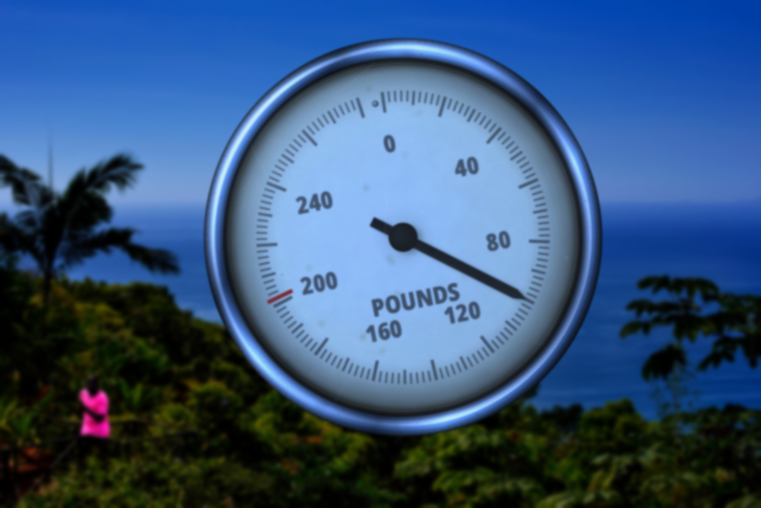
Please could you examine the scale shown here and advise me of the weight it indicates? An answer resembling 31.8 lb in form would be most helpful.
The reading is 100 lb
